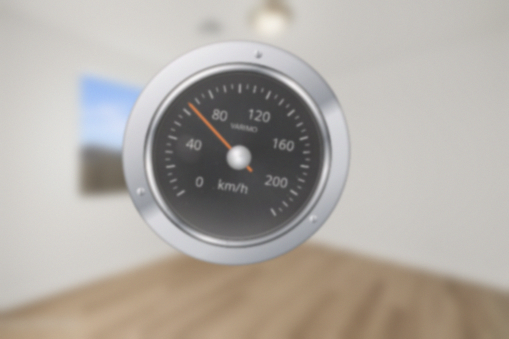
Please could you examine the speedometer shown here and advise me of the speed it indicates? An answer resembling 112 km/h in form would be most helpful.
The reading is 65 km/h
